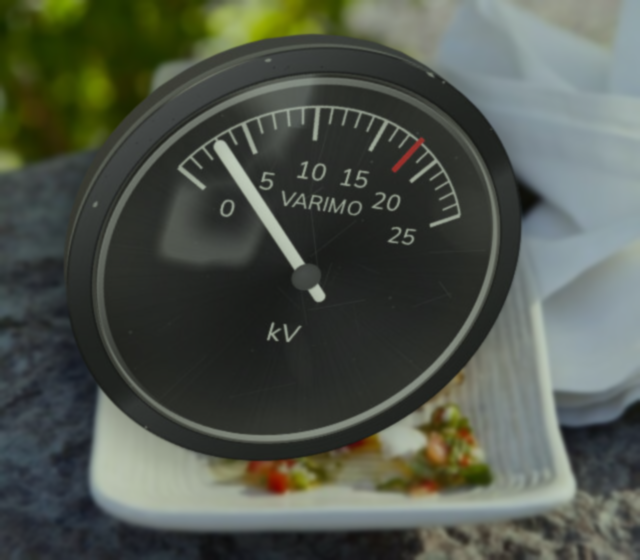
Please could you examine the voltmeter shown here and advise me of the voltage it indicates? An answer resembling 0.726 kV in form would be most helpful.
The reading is 3 kV
